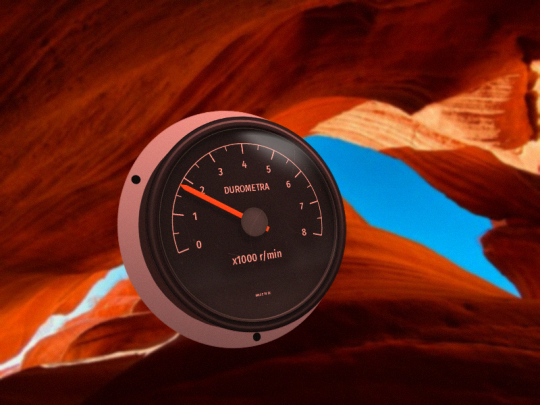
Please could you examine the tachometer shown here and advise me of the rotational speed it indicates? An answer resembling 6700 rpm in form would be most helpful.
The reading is 1750 rpm
